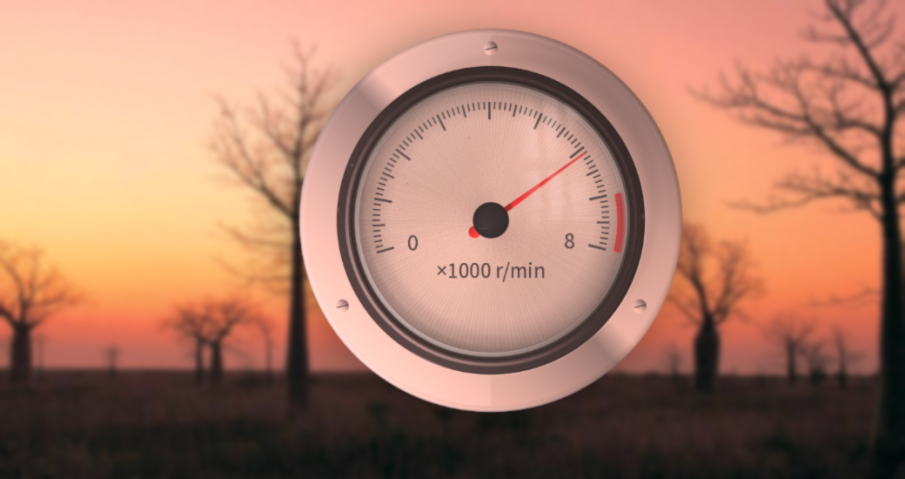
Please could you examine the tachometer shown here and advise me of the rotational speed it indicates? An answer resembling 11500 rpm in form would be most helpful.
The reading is 6100 rpm
